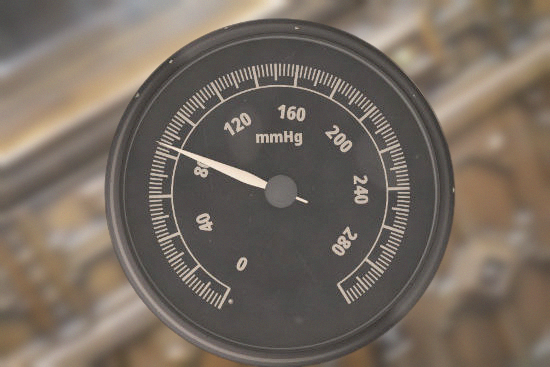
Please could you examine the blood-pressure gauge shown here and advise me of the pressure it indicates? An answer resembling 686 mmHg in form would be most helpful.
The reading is 84 mmHg
